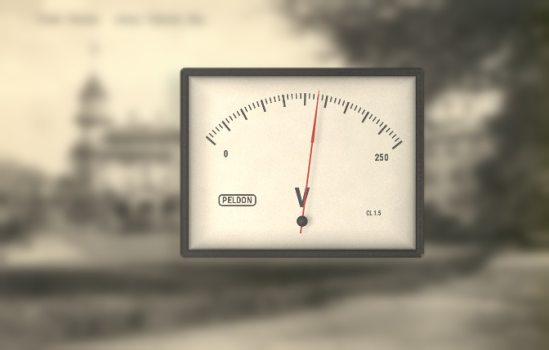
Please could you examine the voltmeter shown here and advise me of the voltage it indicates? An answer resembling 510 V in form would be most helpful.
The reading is 140 V
